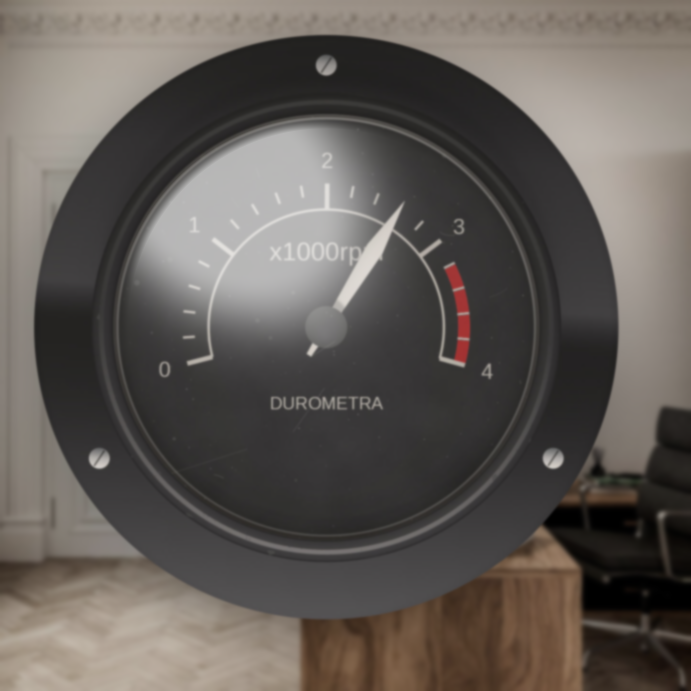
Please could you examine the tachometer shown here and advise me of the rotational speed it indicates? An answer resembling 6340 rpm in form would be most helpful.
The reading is 2600 rpm
